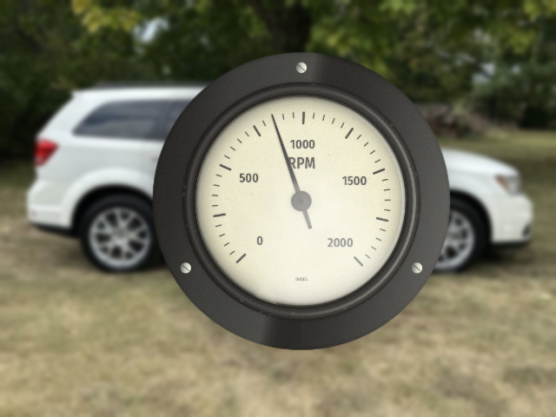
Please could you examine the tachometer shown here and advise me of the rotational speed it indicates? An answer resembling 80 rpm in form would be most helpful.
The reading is 850 rpm
